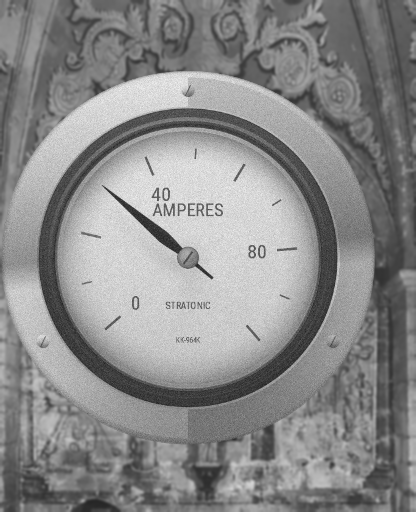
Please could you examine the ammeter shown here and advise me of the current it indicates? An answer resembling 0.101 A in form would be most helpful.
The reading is 30 A
